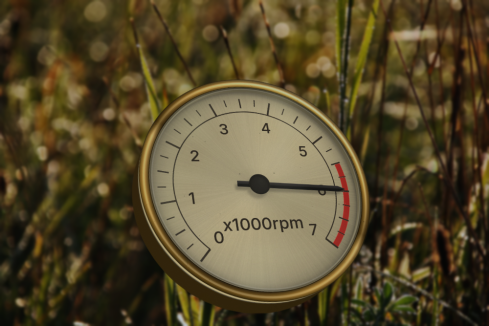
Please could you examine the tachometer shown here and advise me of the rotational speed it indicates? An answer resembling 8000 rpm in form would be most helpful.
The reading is 6000 rpm
